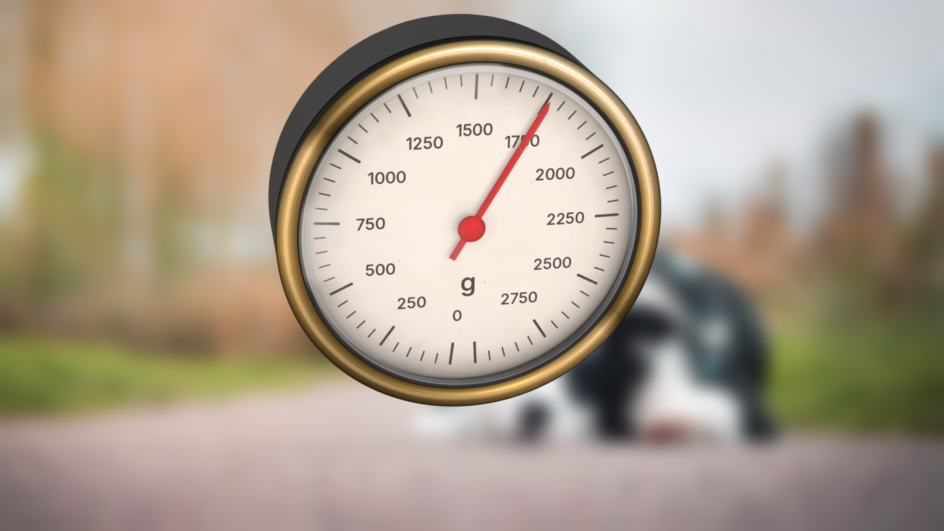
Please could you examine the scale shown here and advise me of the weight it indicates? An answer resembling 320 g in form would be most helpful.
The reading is 1750 g
